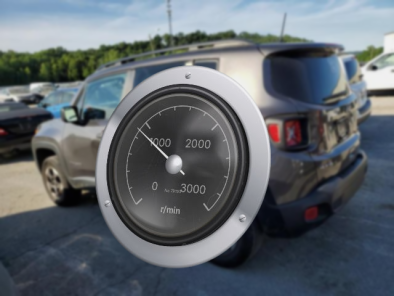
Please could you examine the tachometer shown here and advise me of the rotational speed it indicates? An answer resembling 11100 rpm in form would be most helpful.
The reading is 900 rpm
